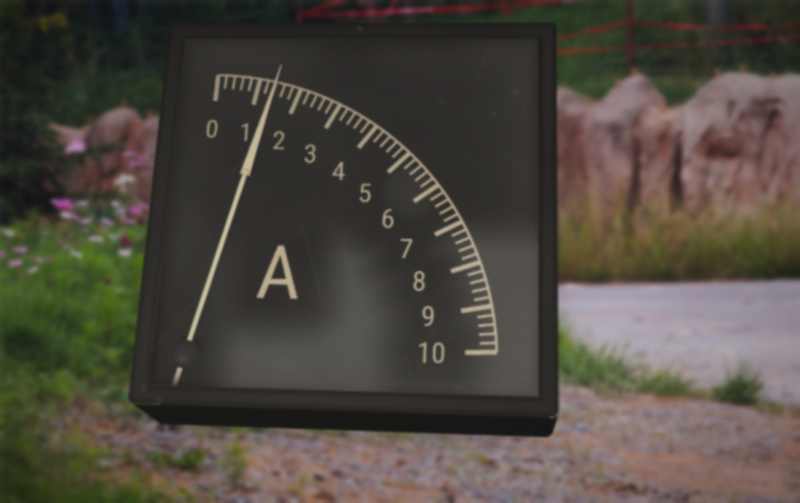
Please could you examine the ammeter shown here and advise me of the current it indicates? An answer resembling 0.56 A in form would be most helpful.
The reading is 1.4 A
